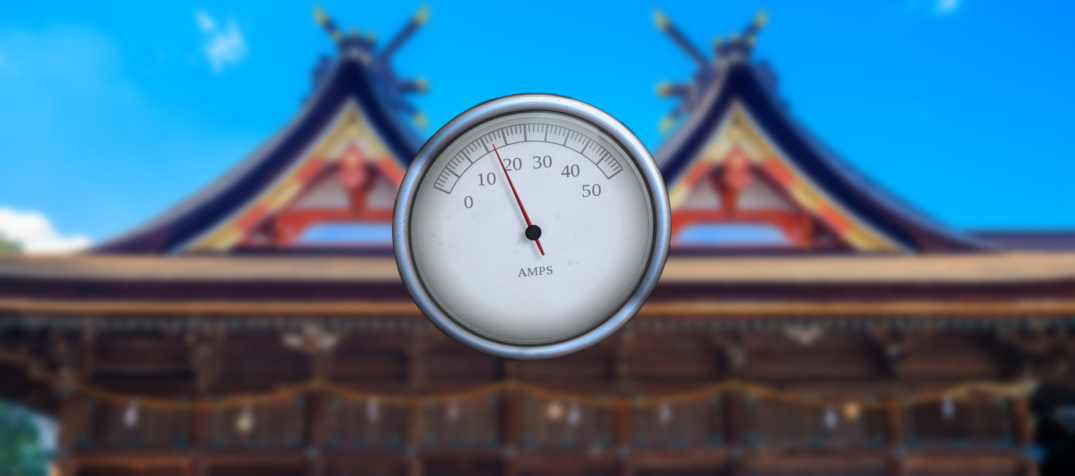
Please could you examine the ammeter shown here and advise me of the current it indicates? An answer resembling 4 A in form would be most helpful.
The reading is 17 A
